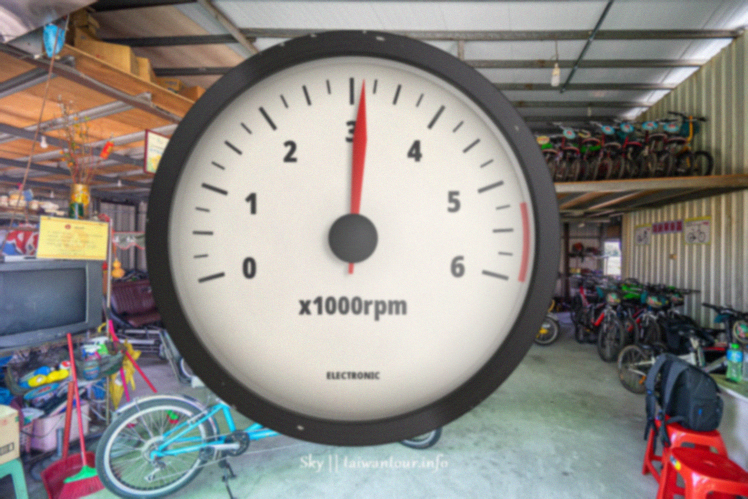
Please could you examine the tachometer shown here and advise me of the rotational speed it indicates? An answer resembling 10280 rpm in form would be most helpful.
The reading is 3125 rpm
